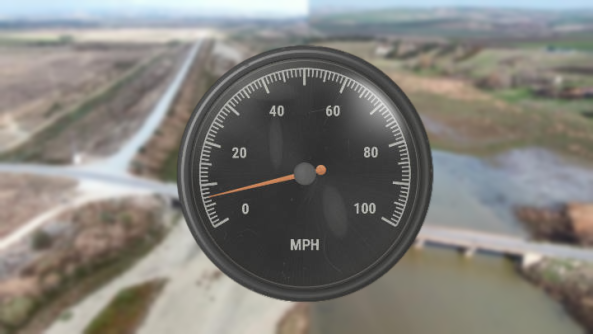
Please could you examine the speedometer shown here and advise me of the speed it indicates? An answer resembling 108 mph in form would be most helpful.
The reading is 7 mph
